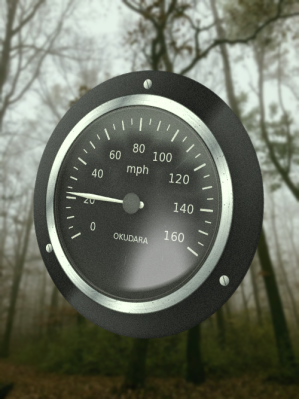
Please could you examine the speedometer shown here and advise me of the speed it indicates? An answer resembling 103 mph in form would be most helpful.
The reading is 22.5 mph
